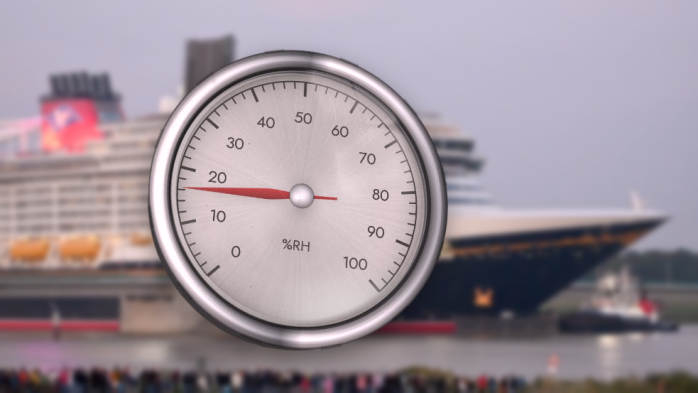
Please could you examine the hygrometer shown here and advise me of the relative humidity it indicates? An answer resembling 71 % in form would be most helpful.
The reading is 16 %
